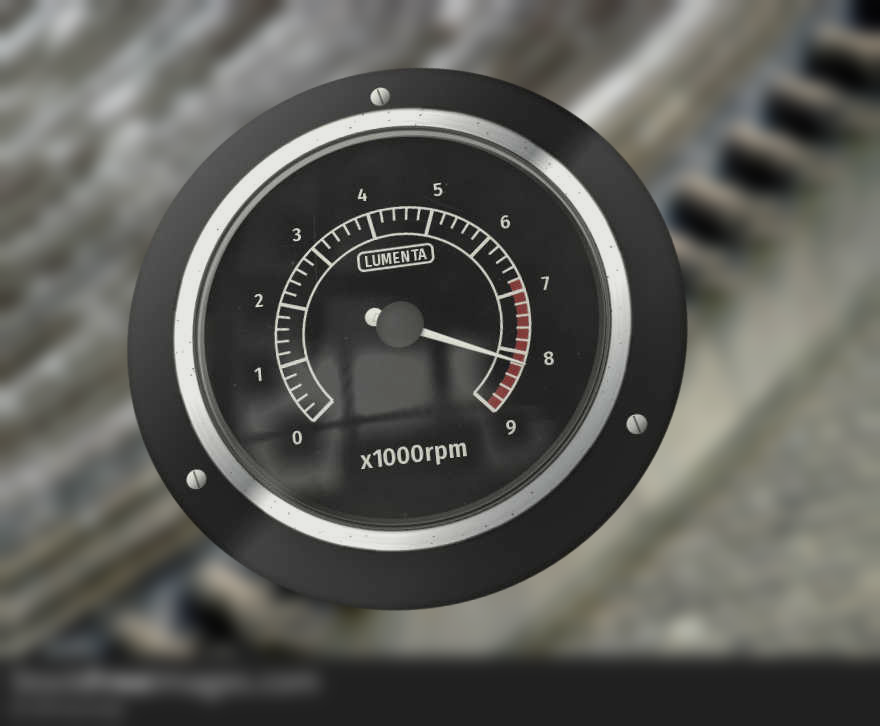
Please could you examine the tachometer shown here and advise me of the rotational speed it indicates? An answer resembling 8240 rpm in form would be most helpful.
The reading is 8200 rpm
